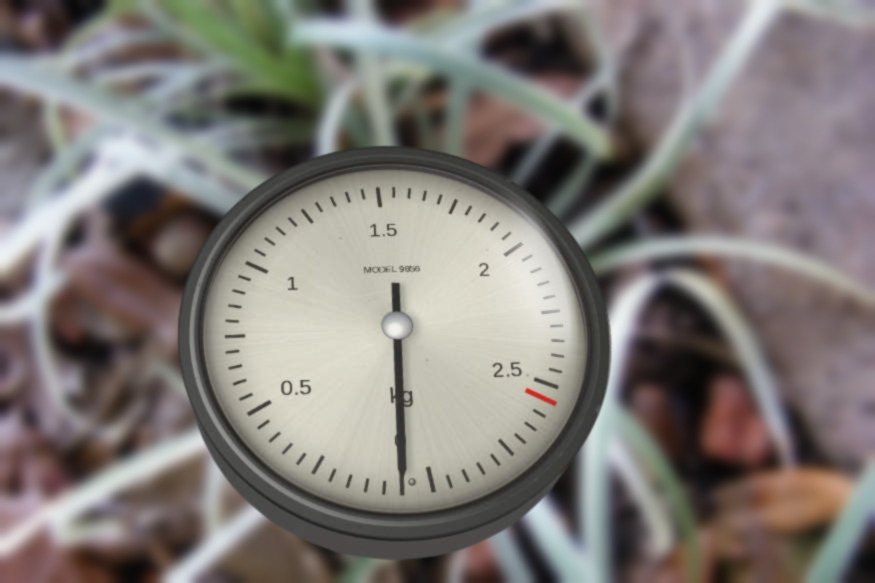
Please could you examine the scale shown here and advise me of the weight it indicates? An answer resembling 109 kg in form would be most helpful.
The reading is 0 kg
